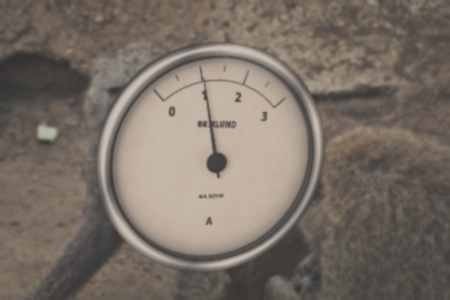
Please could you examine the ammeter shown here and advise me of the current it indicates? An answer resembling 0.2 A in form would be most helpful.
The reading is 1 A
